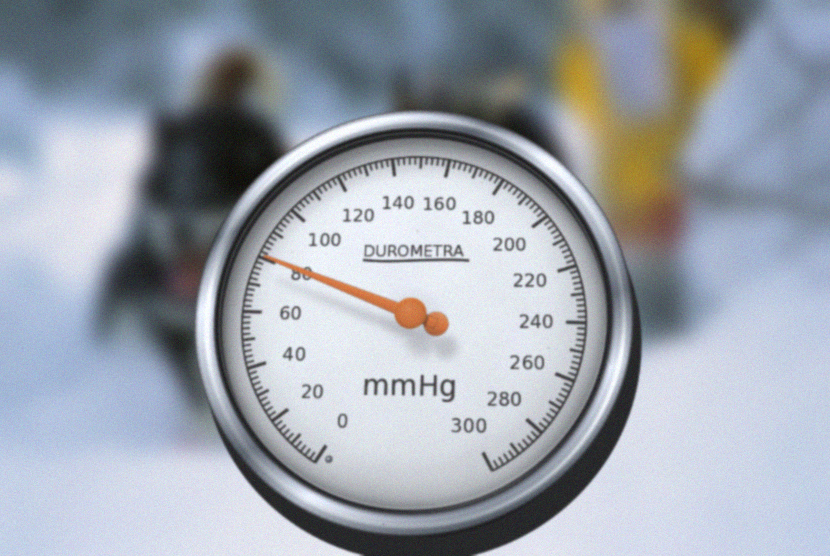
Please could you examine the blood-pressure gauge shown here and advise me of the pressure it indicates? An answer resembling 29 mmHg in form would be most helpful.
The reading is 80 mmHg
